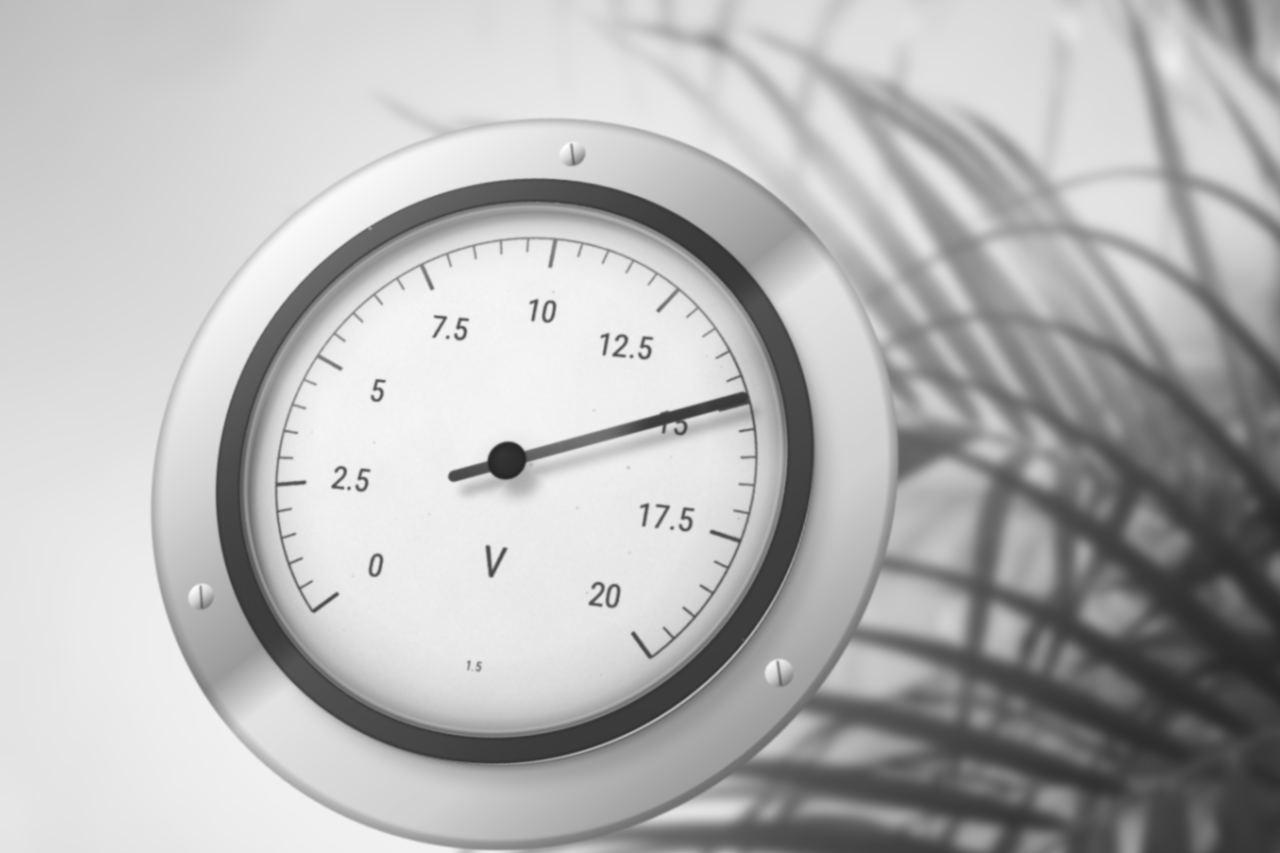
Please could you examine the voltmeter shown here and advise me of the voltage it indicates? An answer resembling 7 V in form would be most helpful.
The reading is 15 V
